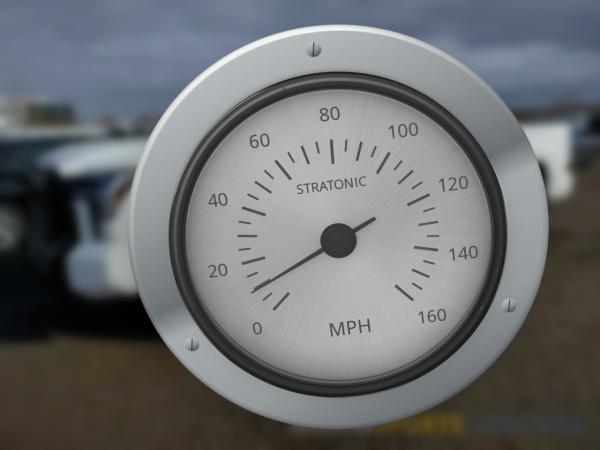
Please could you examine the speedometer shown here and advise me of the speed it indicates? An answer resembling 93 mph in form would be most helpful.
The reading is 10 mph
